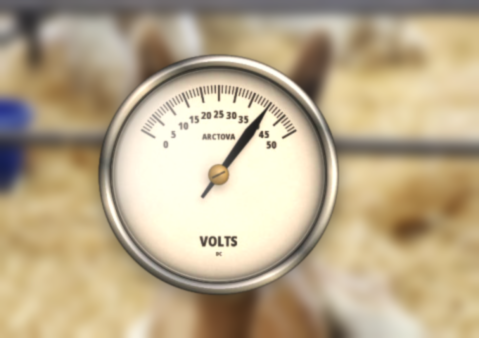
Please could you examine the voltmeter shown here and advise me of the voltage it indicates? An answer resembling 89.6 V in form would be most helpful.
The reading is 40 V
